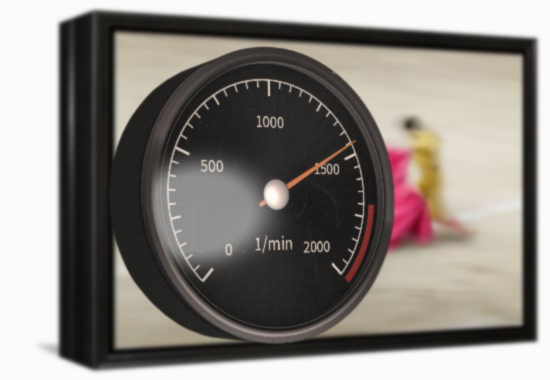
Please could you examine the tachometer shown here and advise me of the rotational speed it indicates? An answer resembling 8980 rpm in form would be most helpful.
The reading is 1450 rpm
